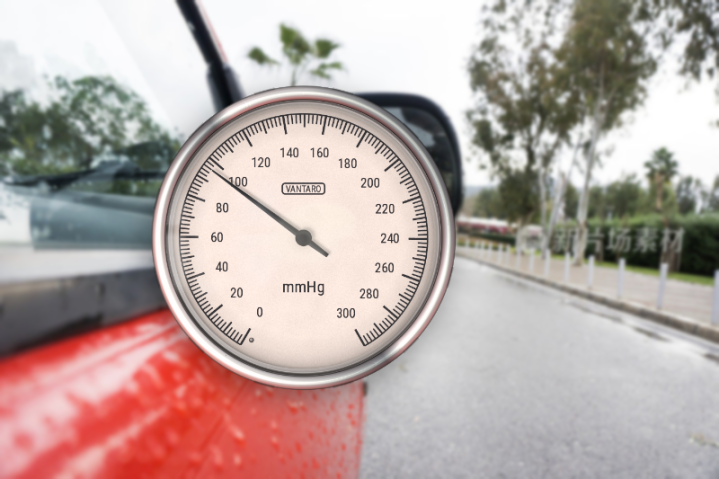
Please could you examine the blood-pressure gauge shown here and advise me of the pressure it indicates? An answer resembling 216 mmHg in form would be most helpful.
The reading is 96 mmHg
